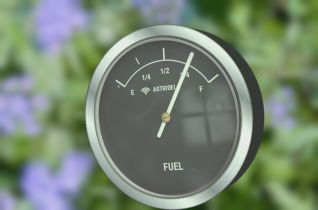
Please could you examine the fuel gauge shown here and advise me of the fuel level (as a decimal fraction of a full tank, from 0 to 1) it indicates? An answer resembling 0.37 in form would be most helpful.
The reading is 0.75
